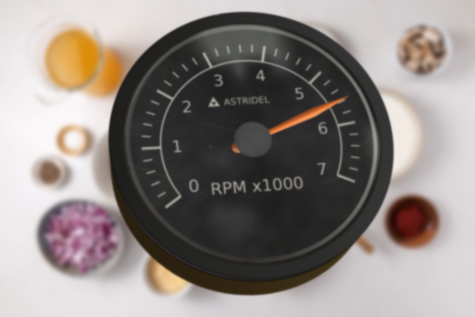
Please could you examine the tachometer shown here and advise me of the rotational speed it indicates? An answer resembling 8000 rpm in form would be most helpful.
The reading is 5600 rpm
